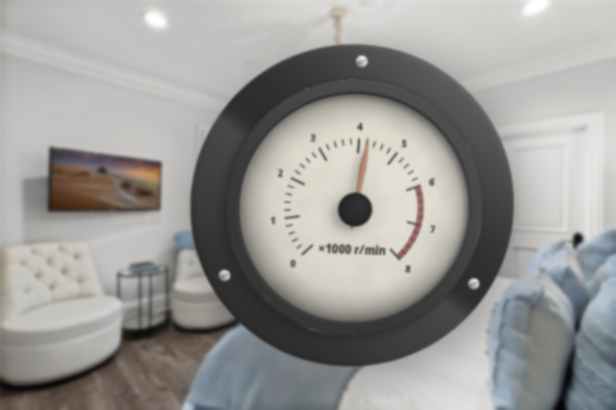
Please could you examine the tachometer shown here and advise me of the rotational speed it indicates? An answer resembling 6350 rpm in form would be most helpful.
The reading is 4200 rpm
